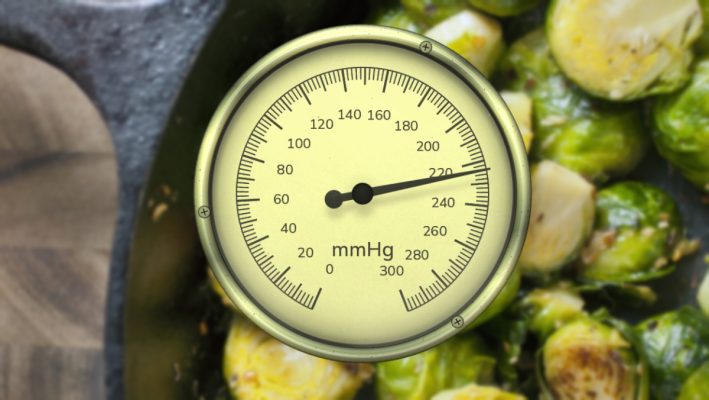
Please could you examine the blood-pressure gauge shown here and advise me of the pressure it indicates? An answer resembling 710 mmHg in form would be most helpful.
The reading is 224 mmHg
